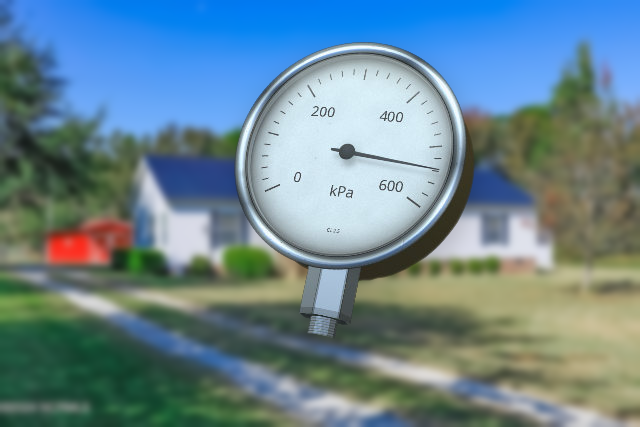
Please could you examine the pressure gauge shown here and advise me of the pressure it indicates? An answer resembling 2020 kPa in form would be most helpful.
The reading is 540 kPa
